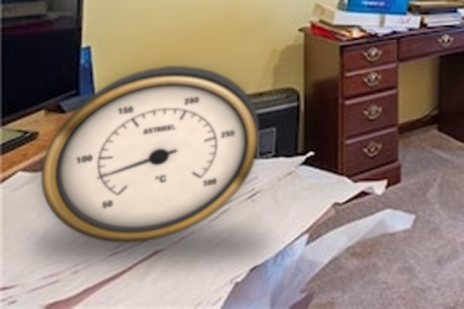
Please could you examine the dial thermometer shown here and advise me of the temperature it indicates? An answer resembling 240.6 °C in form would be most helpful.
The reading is 80 °C
